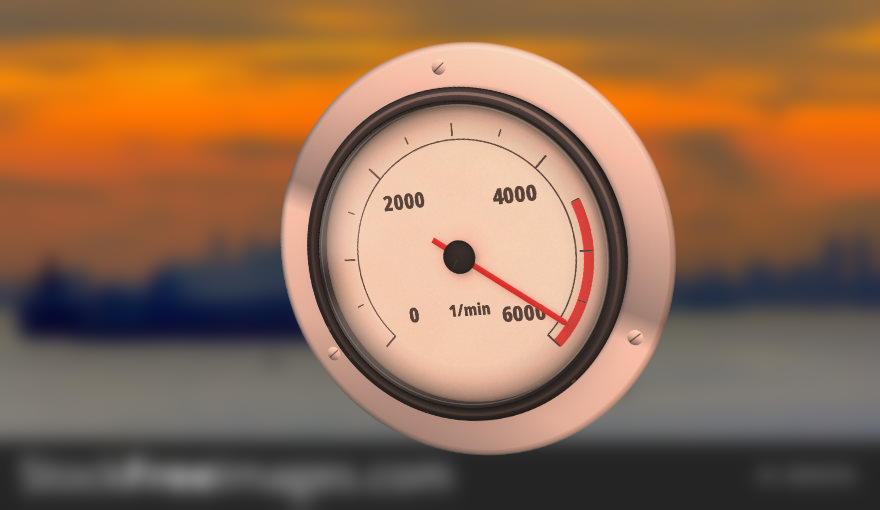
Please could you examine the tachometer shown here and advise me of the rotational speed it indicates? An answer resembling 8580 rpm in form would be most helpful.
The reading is 5750 rpm
